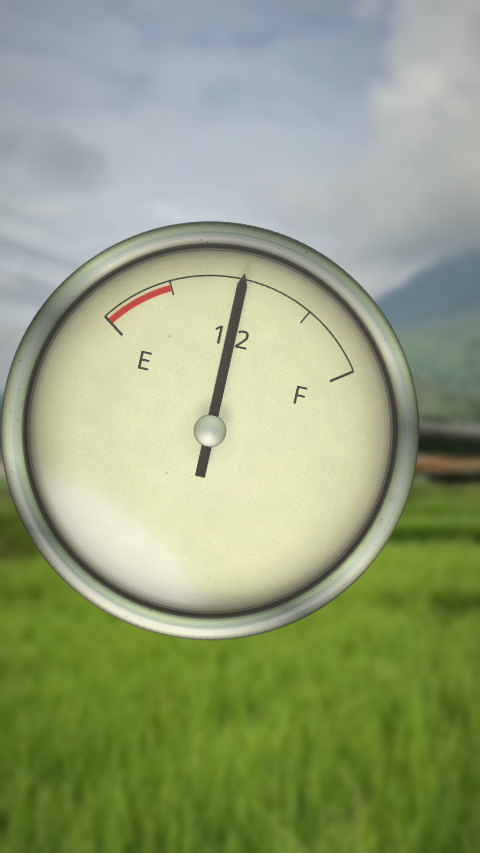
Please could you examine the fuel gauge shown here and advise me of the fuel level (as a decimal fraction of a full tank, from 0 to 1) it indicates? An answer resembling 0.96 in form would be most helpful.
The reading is 0.5
